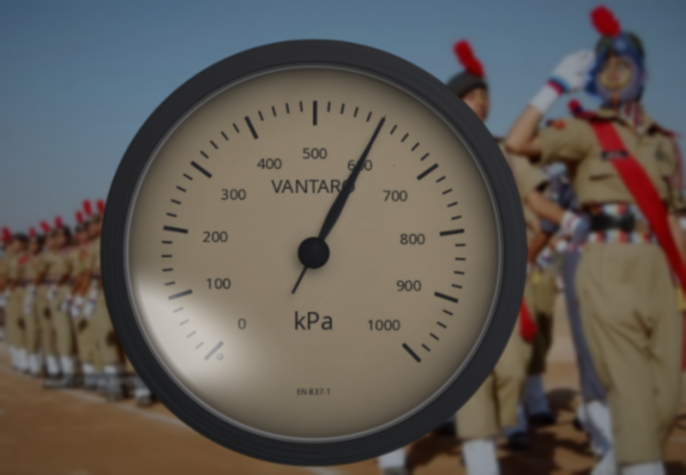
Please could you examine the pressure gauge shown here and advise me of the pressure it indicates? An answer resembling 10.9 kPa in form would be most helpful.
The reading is 600 kPa
